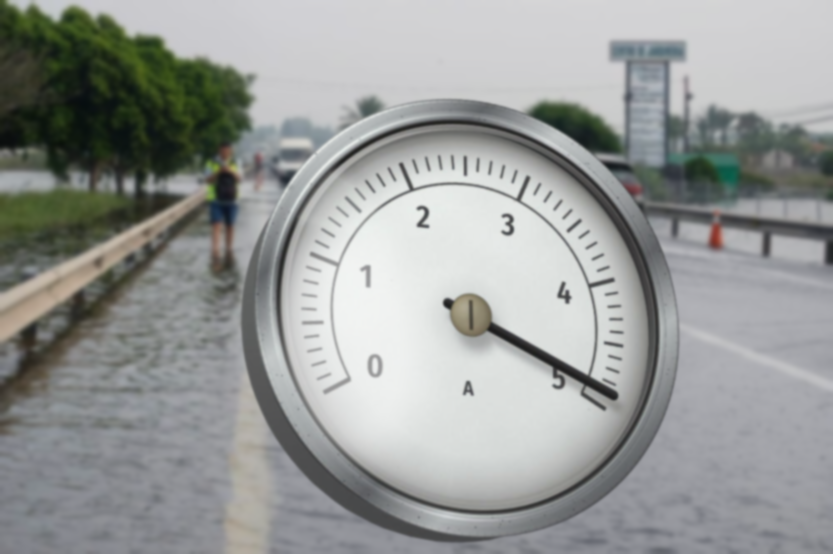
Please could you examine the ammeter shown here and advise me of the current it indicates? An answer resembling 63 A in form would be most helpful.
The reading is 4.9 A
